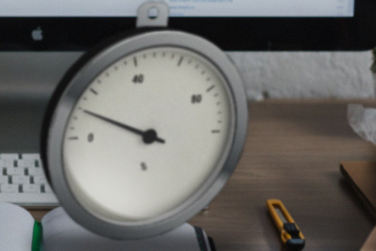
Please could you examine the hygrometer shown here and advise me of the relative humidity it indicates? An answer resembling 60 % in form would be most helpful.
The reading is 12 %
